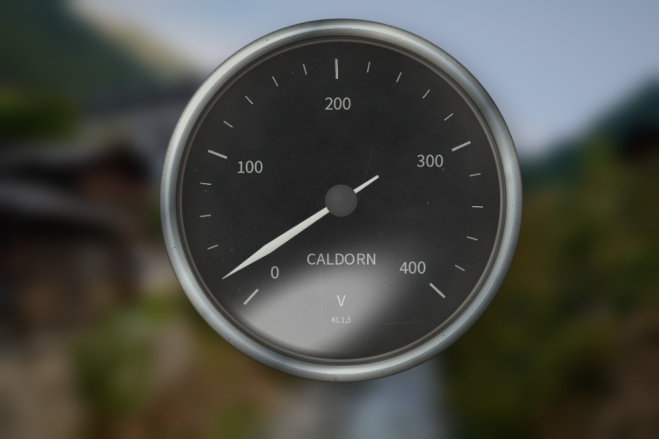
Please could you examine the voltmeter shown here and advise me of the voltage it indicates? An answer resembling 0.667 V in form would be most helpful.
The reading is 20 V
